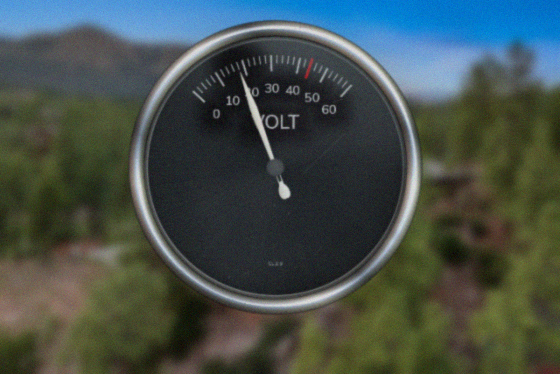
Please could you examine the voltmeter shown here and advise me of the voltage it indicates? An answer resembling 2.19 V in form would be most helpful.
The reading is 18 V
